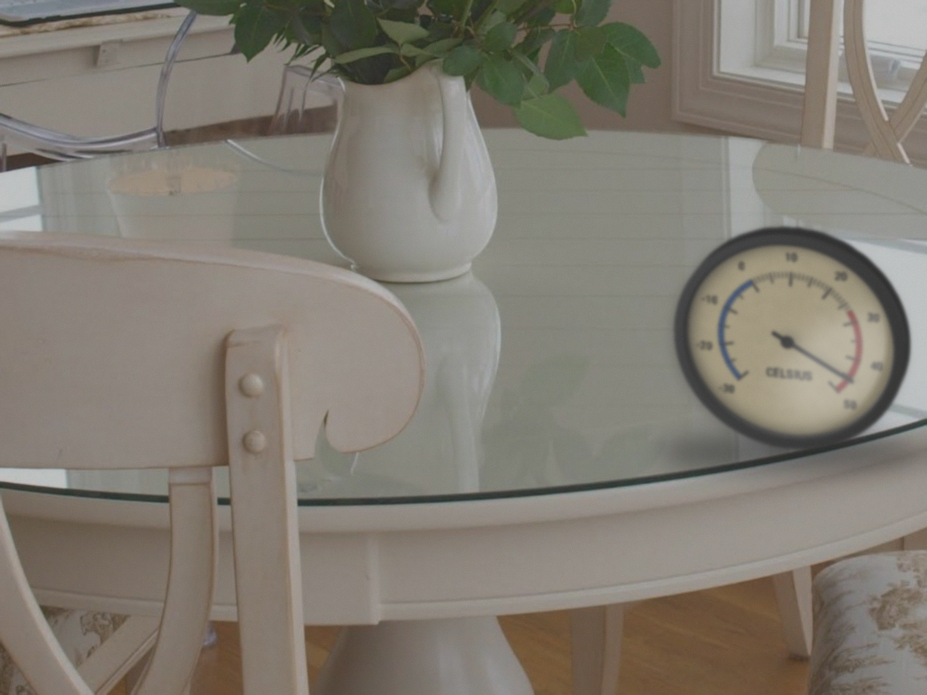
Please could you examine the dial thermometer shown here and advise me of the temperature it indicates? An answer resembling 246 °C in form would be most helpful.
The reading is 45 °C
